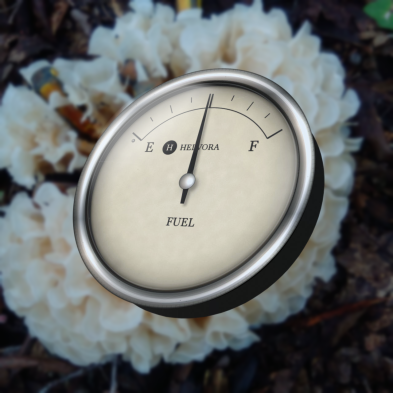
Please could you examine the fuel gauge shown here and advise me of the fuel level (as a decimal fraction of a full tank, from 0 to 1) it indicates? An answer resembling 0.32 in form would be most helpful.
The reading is 0.5
